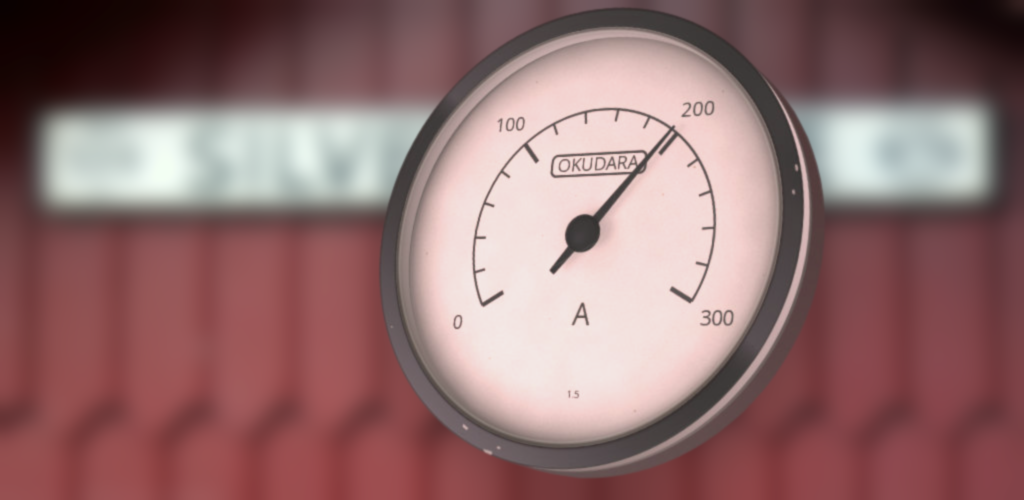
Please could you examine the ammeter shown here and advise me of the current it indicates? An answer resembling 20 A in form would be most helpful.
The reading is 200 A
